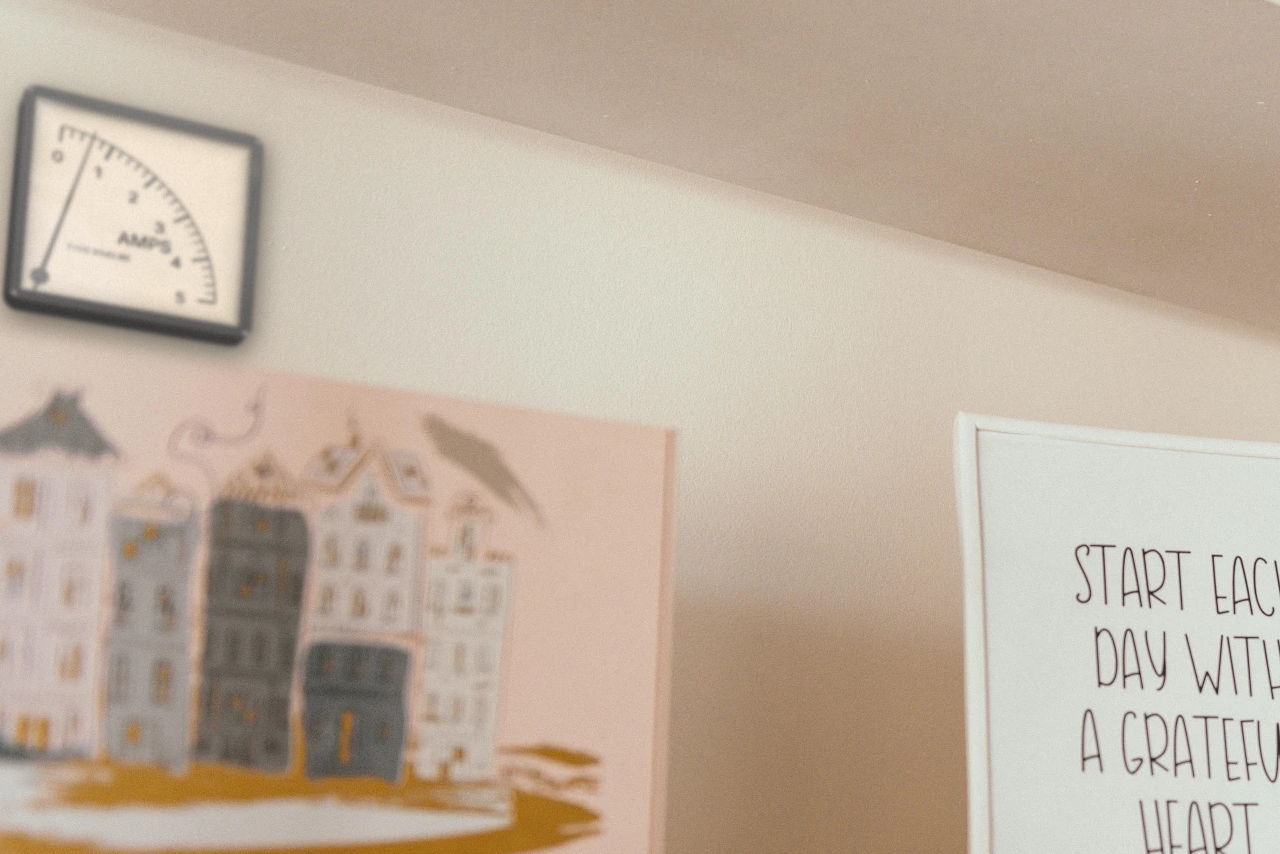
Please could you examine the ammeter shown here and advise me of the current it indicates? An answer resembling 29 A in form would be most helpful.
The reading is 0.6 A
